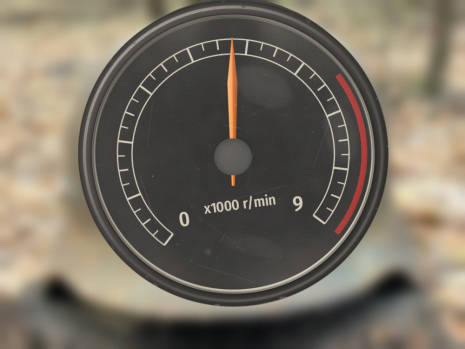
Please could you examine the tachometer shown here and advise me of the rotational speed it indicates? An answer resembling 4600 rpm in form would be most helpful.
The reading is 4750 rpm
